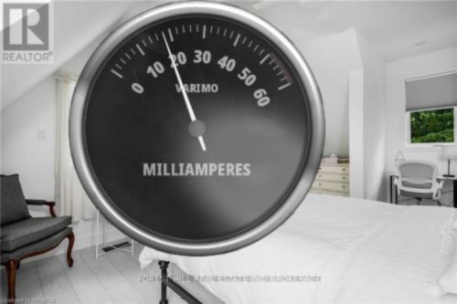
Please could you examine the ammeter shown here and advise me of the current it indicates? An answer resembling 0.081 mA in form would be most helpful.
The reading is 18 mA
